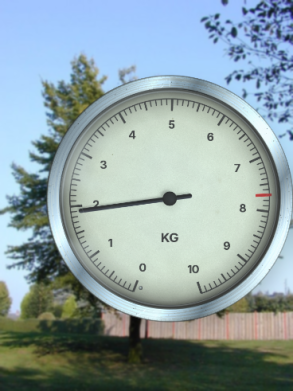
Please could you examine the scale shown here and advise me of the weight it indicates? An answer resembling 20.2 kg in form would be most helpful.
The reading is 1.9 kg
